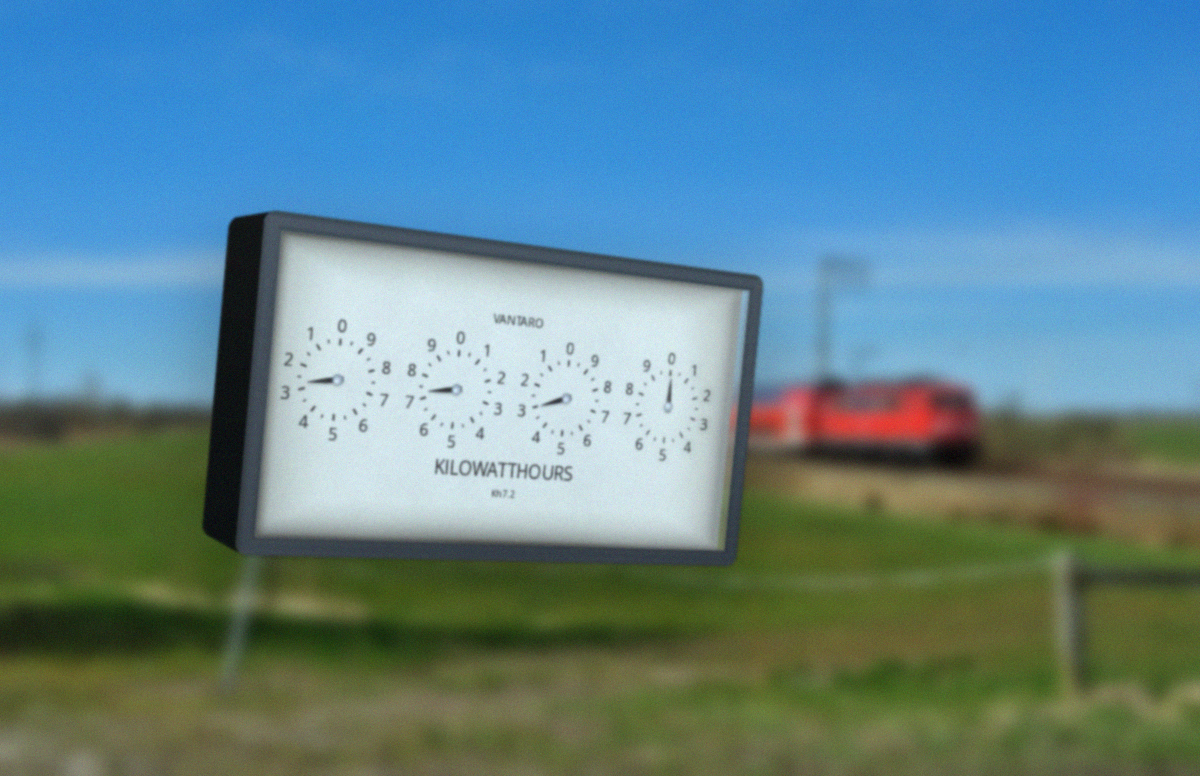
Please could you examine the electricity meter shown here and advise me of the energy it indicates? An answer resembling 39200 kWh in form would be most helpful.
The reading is 2730 kWh
